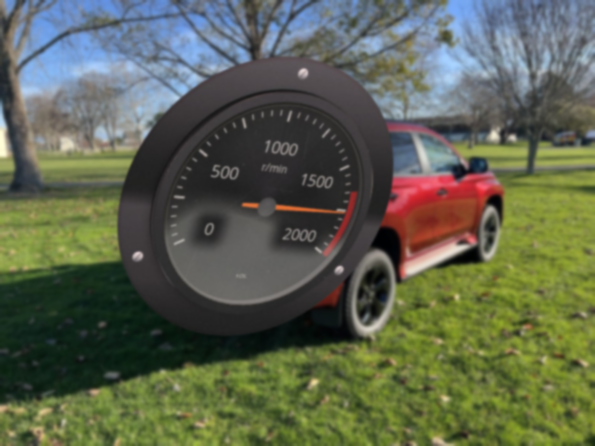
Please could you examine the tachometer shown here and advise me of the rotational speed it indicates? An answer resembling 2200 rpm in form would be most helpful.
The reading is 1750 rpm
